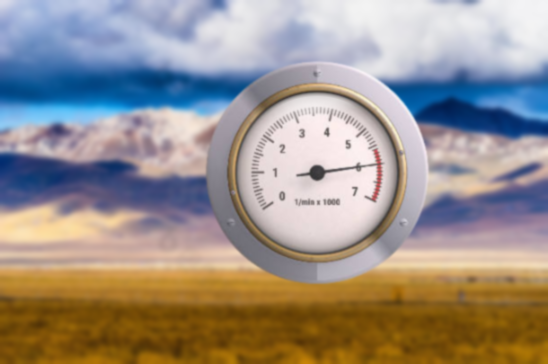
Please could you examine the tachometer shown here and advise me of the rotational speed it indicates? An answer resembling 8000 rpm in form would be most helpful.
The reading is 6000 rpm
